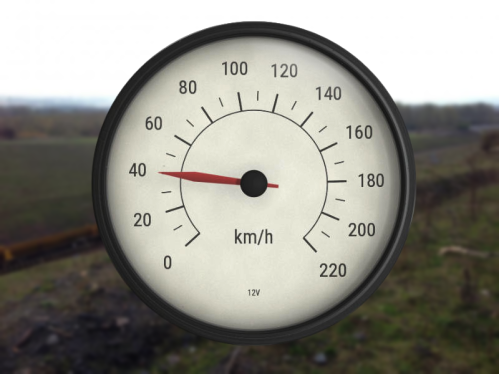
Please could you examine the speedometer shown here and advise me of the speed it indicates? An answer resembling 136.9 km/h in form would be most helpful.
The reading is 40 km/h
